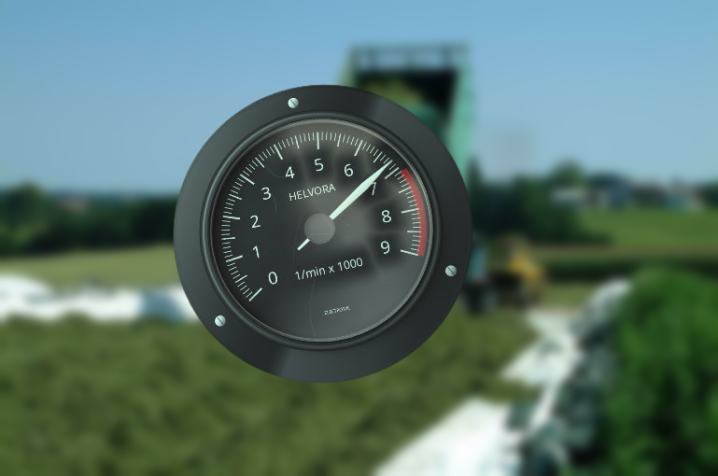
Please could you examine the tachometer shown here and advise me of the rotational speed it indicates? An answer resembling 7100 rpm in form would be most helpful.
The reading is 6800 rpm
